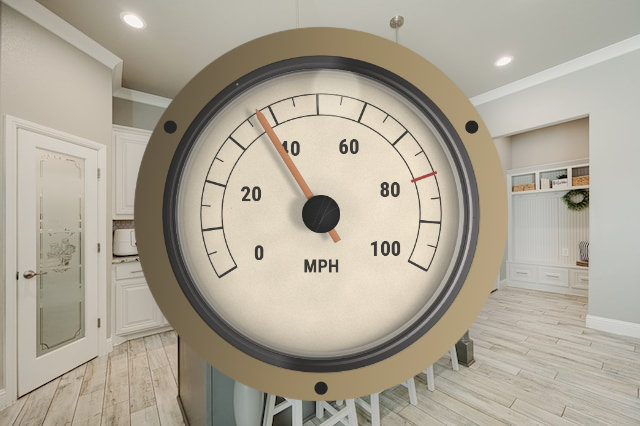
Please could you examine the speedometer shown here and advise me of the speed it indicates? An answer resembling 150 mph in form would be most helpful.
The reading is 37.5 mph
